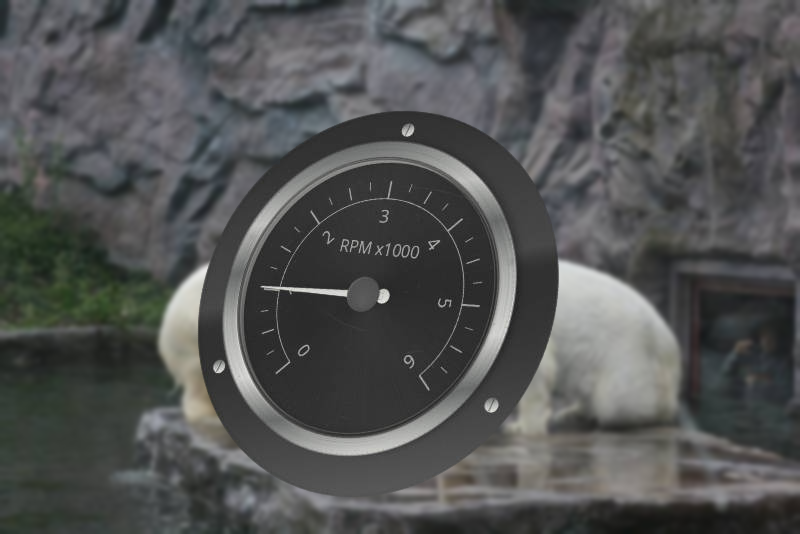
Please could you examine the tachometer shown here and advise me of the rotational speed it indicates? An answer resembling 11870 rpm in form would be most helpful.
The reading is 1000 rpm
